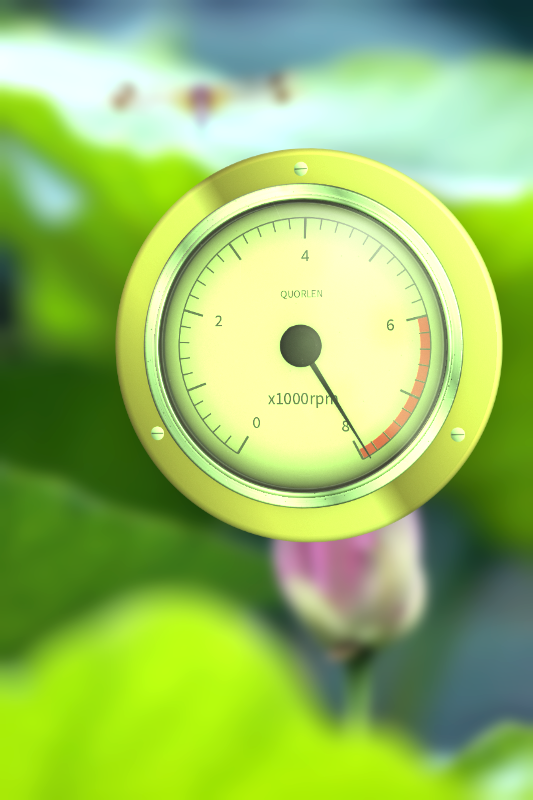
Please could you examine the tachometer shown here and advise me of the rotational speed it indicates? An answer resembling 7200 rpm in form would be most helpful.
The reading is 7900 rpm
